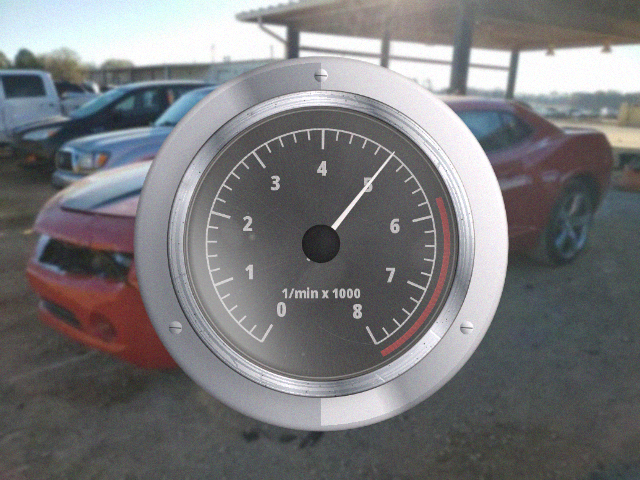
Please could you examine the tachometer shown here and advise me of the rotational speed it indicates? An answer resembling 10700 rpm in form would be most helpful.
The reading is 5000 rpm
